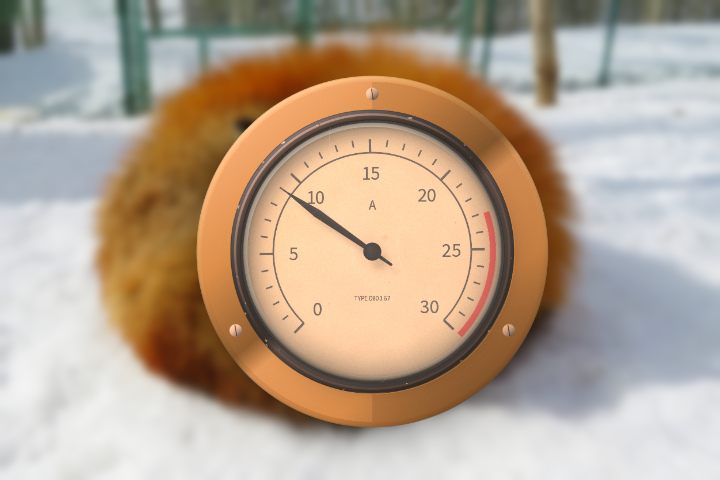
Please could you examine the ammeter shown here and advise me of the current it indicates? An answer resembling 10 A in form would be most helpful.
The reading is 9 A
